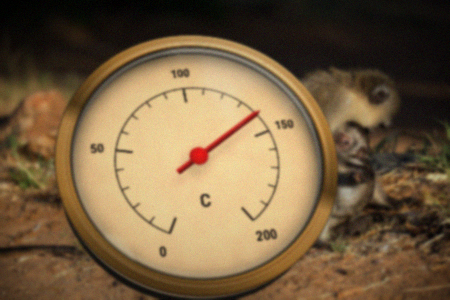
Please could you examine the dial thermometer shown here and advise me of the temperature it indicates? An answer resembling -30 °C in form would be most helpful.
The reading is 140 °C
